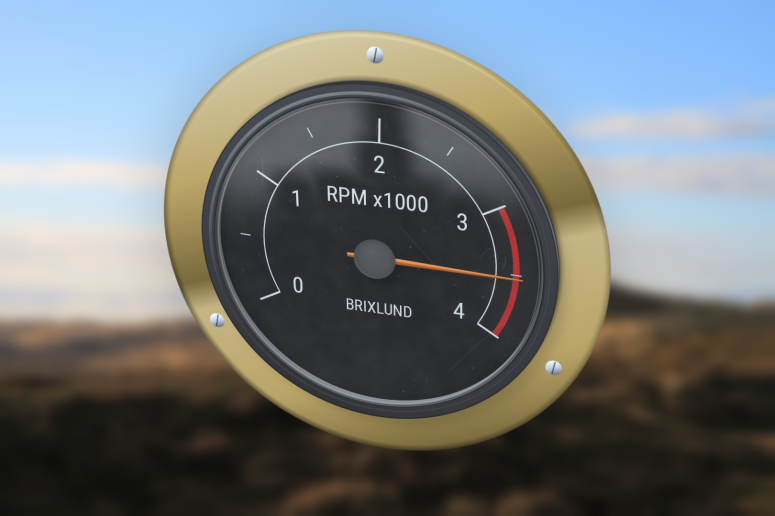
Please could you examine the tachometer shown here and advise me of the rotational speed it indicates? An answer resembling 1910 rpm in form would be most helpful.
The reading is 3500 rpm
